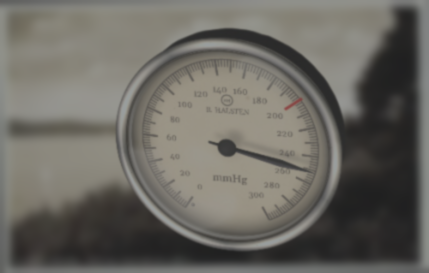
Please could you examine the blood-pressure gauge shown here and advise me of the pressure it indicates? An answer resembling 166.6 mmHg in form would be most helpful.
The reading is 250 mmHg
